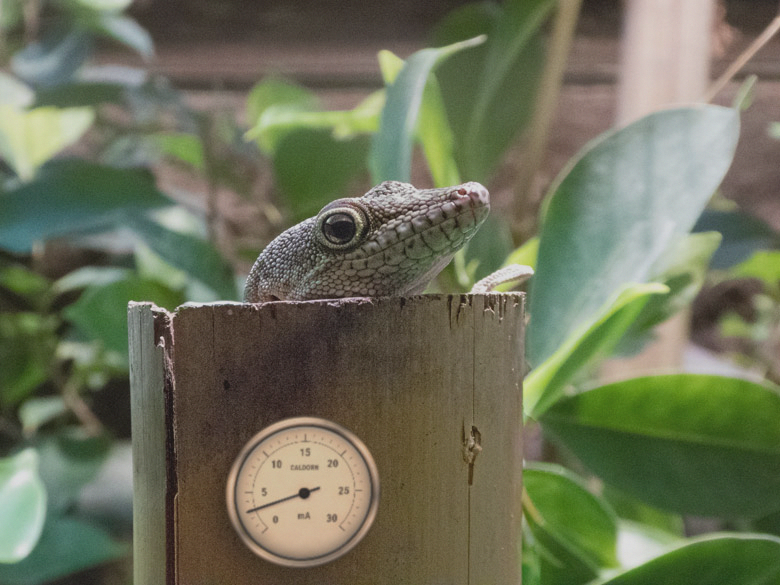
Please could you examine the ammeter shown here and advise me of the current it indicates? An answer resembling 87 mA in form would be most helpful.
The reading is 3 mA
